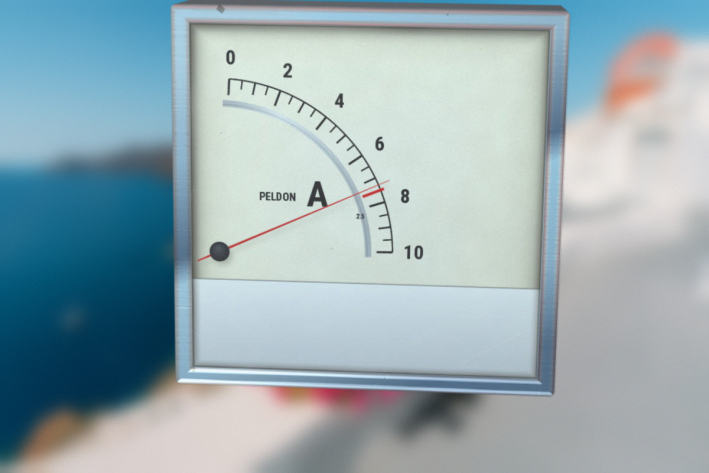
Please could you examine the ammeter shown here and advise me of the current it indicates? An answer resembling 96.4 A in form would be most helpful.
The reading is 7.25 A
